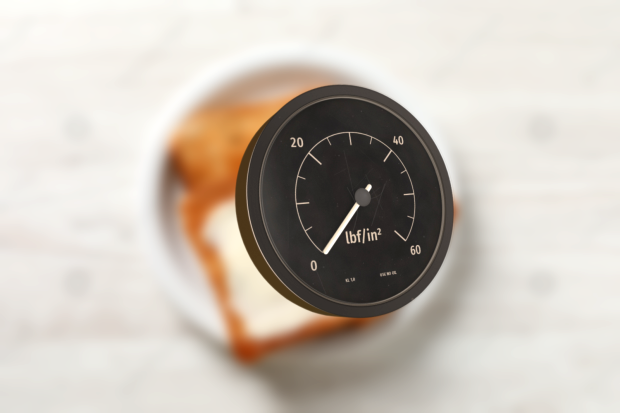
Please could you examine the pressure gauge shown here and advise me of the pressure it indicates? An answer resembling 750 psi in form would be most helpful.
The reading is 0 psi
